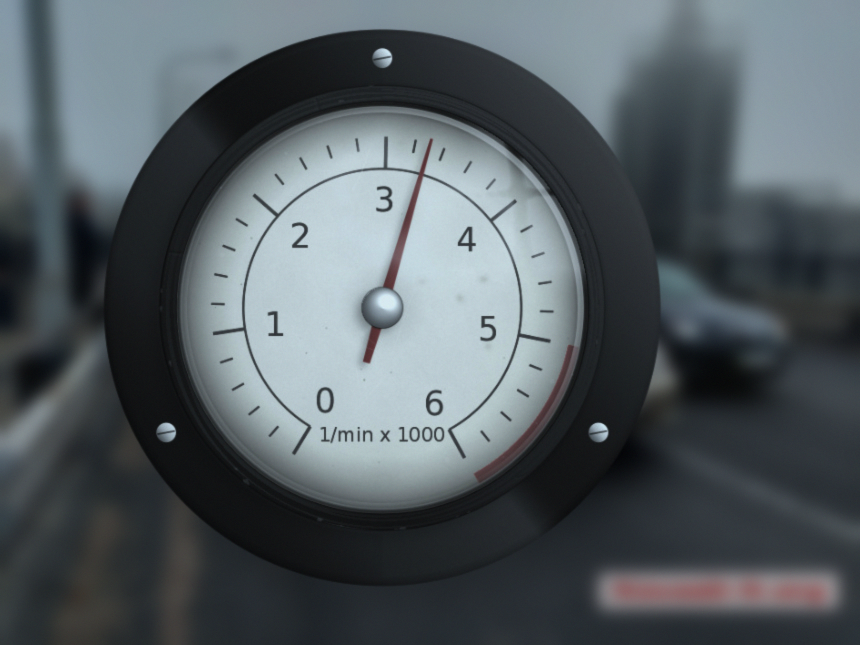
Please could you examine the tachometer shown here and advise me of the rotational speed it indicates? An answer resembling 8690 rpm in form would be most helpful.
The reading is 3300 rpm
